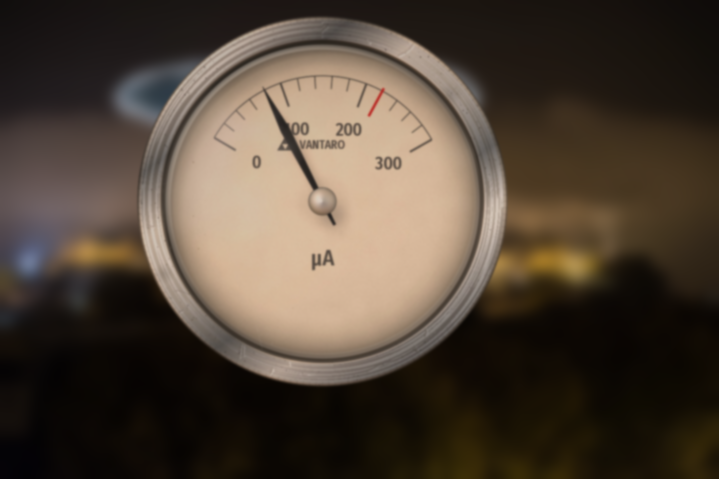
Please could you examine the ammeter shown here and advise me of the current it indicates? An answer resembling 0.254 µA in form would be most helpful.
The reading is 80 µA
